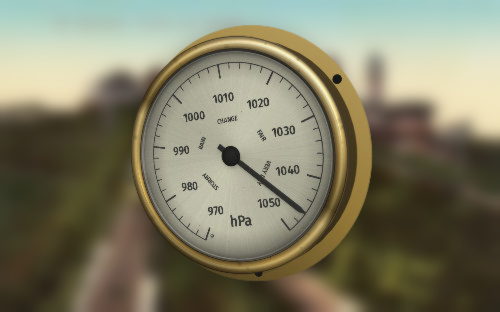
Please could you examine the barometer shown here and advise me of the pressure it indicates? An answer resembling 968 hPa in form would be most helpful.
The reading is 1046 hPa
